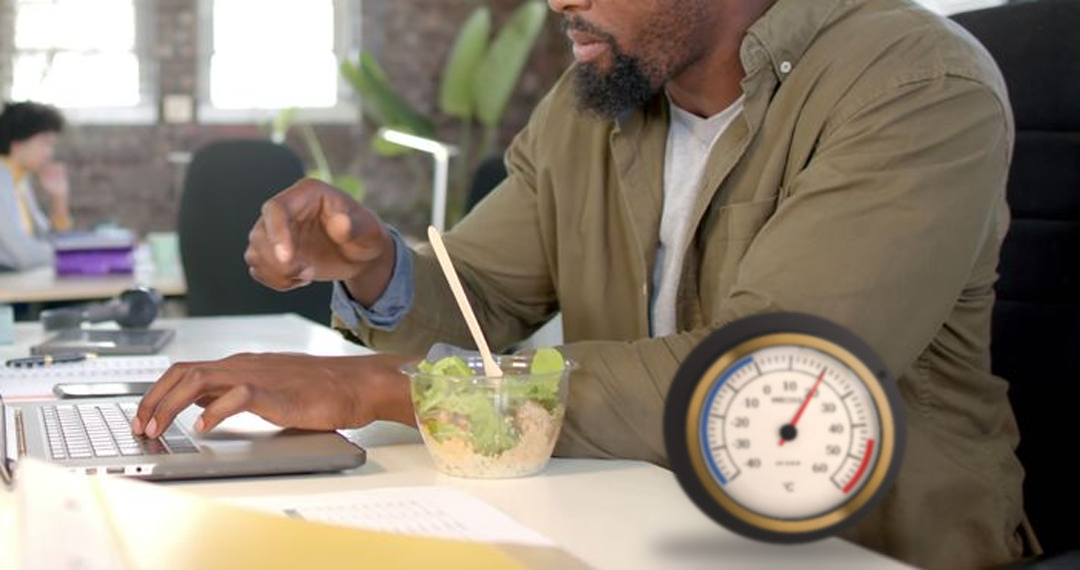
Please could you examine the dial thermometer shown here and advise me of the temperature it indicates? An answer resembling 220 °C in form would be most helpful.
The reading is 20 °C
